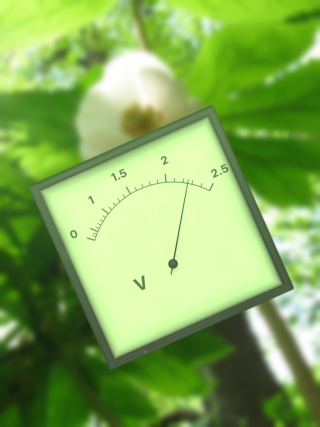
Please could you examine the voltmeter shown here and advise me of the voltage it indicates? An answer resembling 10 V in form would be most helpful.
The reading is 2.25 V
